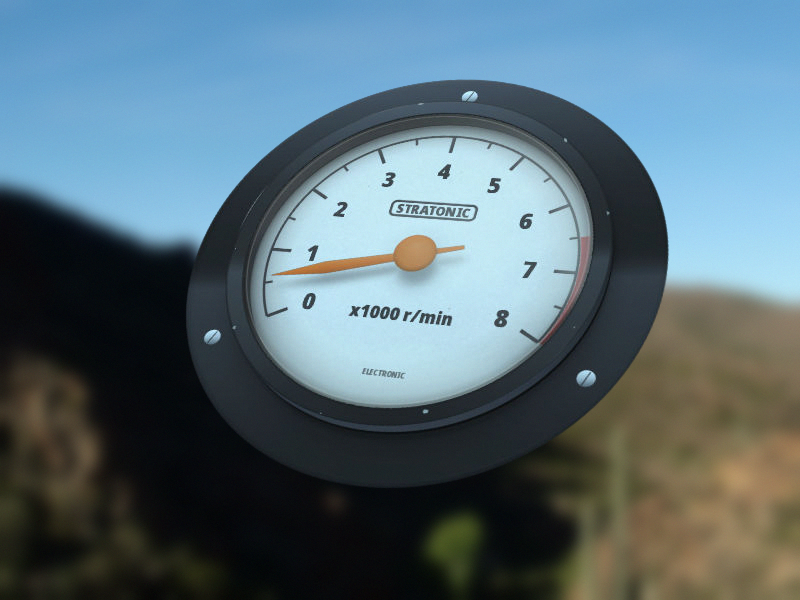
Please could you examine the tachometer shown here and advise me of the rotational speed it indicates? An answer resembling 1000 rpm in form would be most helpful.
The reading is 500 rpm
